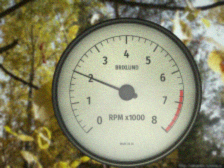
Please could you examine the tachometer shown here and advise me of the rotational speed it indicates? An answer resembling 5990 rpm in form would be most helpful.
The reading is 2000 rpm
